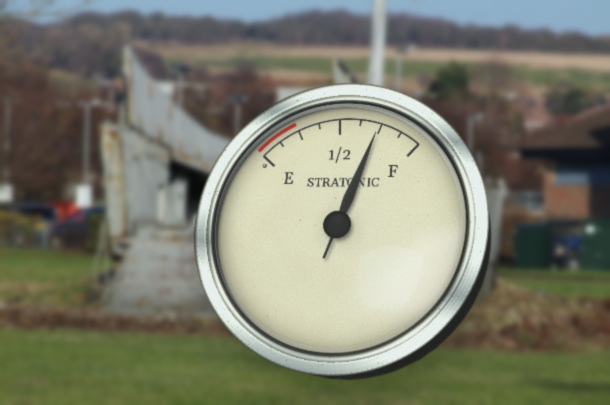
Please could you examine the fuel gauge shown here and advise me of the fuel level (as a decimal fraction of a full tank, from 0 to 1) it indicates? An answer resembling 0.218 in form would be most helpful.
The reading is 0.75
